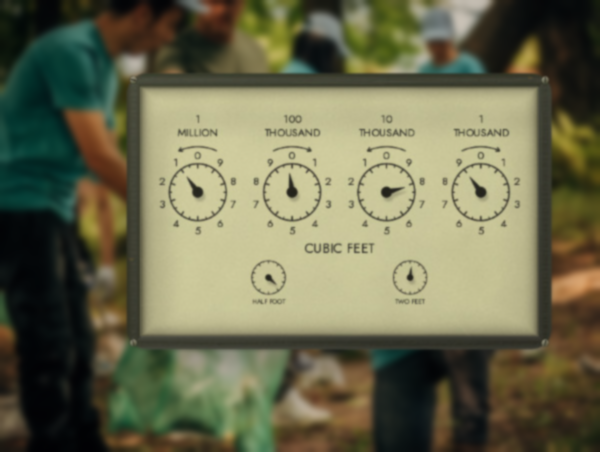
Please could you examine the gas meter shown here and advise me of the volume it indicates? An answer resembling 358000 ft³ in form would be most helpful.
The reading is 97900 ft³
